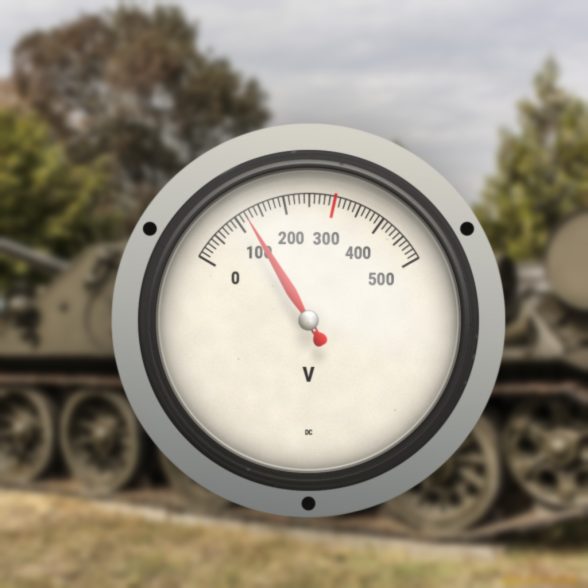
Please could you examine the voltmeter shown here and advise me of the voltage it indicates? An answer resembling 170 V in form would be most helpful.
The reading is 120 V
